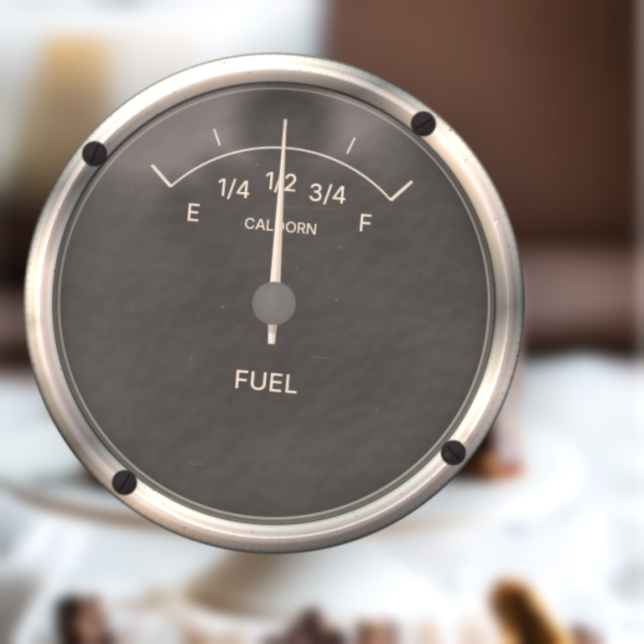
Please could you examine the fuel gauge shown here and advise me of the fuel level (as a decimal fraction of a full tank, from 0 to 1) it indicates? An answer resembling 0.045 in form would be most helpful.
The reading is 0.5
